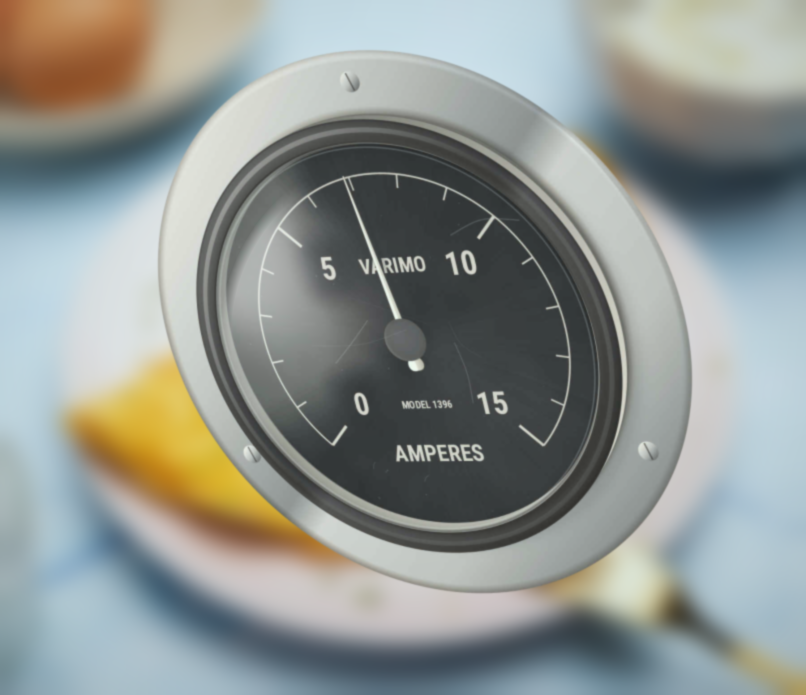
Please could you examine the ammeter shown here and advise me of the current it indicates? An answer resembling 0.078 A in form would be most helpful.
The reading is 7 A
